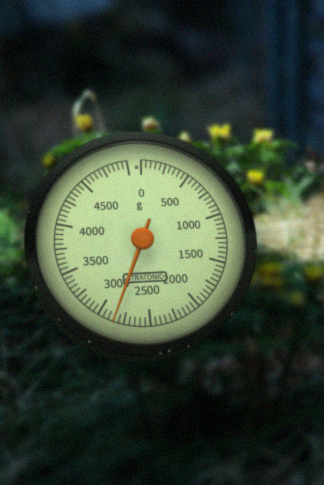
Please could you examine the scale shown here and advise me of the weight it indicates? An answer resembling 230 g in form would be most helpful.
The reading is 2850 g
